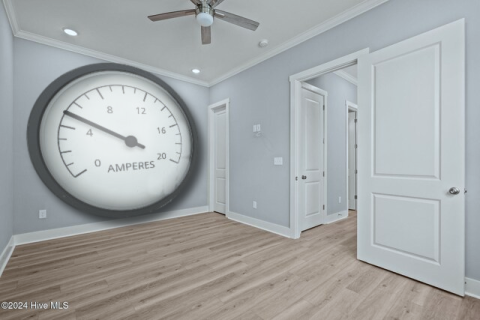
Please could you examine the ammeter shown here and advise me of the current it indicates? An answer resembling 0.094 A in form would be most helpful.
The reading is 5 A
